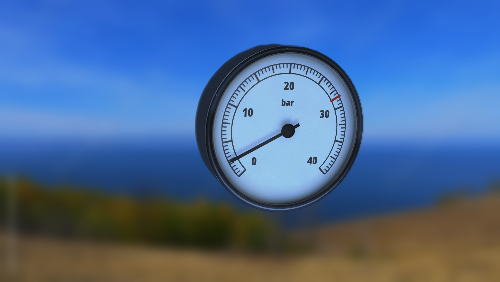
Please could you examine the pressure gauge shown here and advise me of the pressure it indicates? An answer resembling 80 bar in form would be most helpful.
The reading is 2.5 bar
